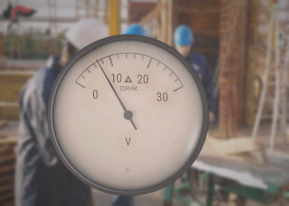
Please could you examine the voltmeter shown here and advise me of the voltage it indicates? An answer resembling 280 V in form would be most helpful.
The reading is 7 V
